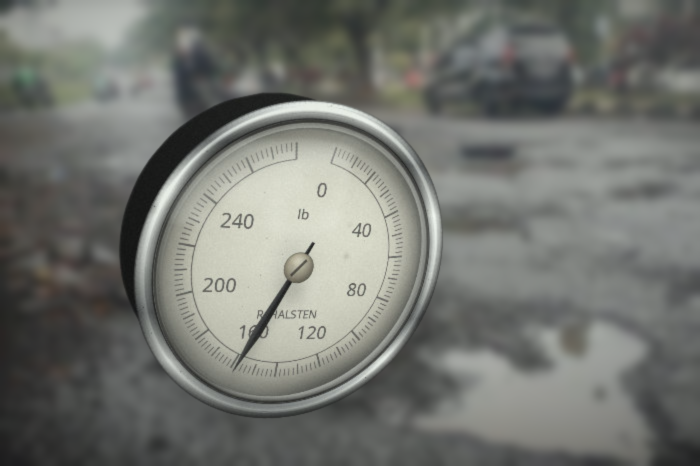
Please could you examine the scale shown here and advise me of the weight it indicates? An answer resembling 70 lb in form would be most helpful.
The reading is 160 lb
